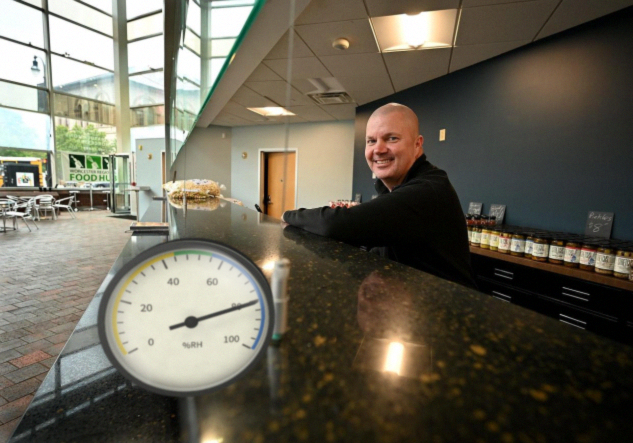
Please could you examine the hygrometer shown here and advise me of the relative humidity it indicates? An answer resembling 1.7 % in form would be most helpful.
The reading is 80 %
